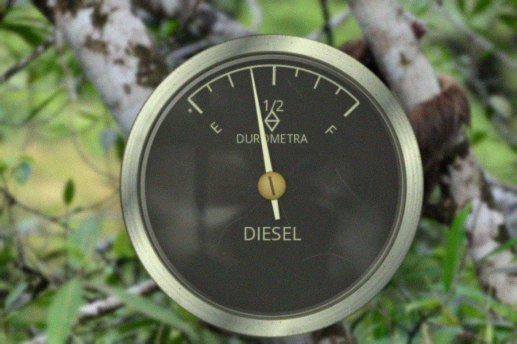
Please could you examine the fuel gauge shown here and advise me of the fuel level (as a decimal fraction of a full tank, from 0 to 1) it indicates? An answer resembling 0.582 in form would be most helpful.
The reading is 0.375
